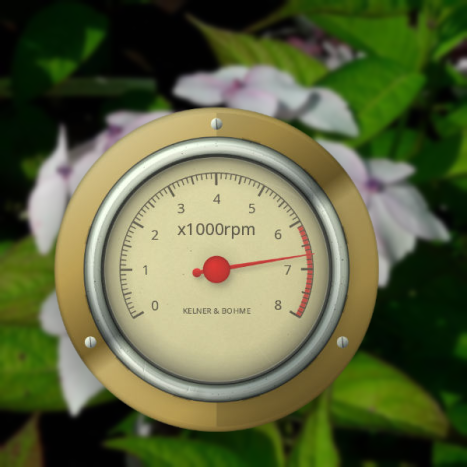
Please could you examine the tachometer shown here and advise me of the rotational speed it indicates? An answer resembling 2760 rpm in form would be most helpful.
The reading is 6700 rpm
